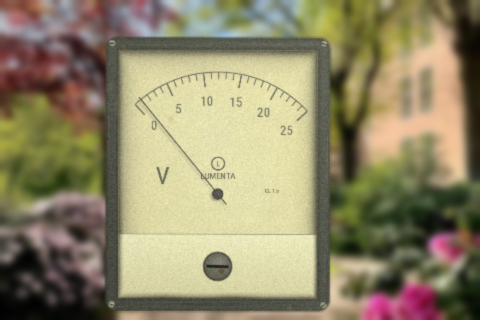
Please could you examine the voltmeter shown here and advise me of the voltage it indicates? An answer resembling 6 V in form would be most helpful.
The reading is 1 V
